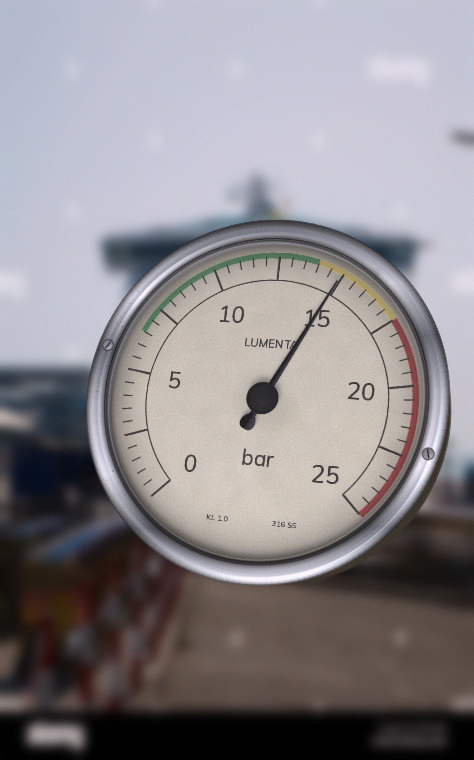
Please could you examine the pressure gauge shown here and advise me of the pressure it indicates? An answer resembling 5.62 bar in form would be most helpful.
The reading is 15 bar
